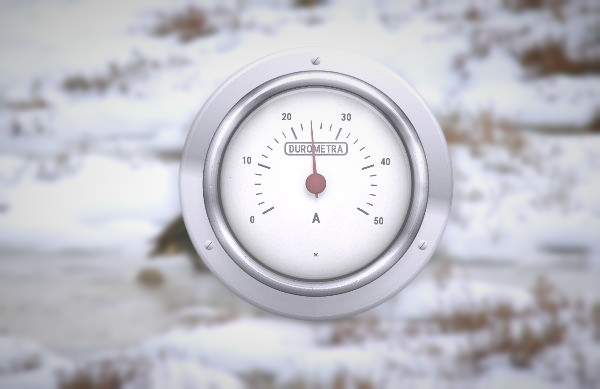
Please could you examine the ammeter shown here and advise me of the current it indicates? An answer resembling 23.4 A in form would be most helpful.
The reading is 24 A
